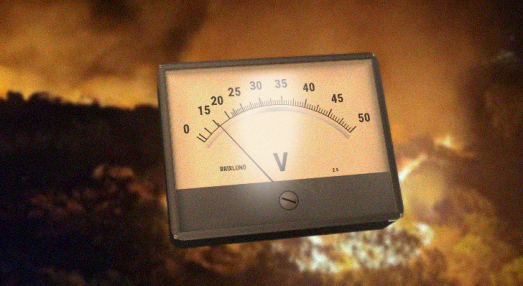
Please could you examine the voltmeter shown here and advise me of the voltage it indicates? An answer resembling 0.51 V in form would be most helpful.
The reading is 15 V
